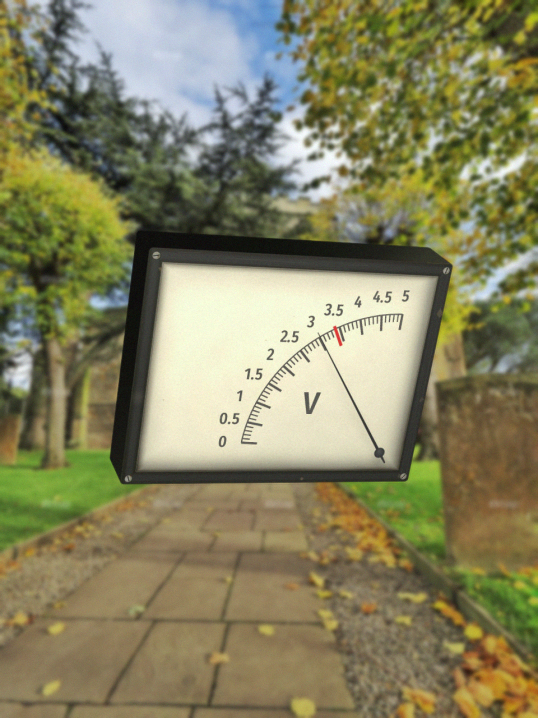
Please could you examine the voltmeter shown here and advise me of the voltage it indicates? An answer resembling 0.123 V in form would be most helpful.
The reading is 3 V
